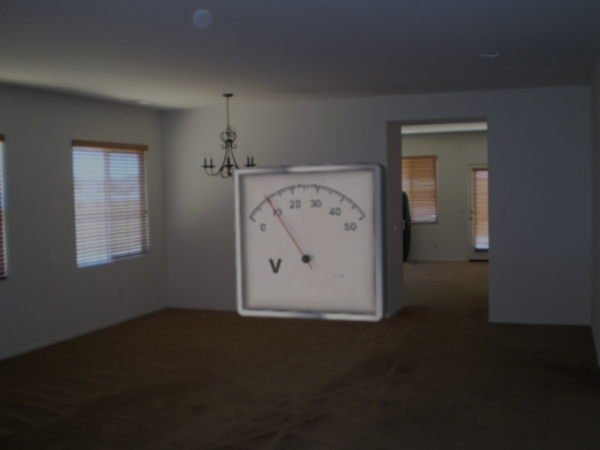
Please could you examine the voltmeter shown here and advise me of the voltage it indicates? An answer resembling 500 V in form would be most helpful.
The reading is 10 V
